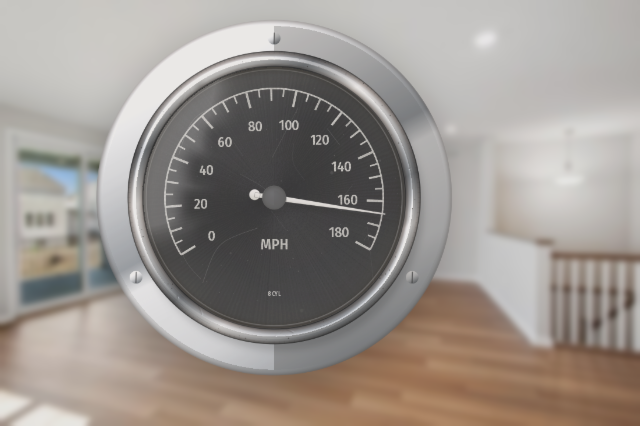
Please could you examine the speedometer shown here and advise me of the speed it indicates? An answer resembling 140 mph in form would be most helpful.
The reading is 165 mph
